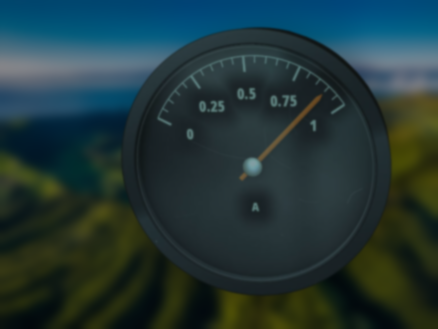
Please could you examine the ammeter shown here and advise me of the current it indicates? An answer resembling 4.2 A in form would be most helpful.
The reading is 0.9 A
